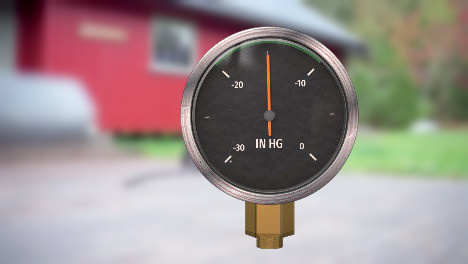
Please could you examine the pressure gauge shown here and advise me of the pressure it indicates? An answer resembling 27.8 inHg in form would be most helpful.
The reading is -15 inHg
